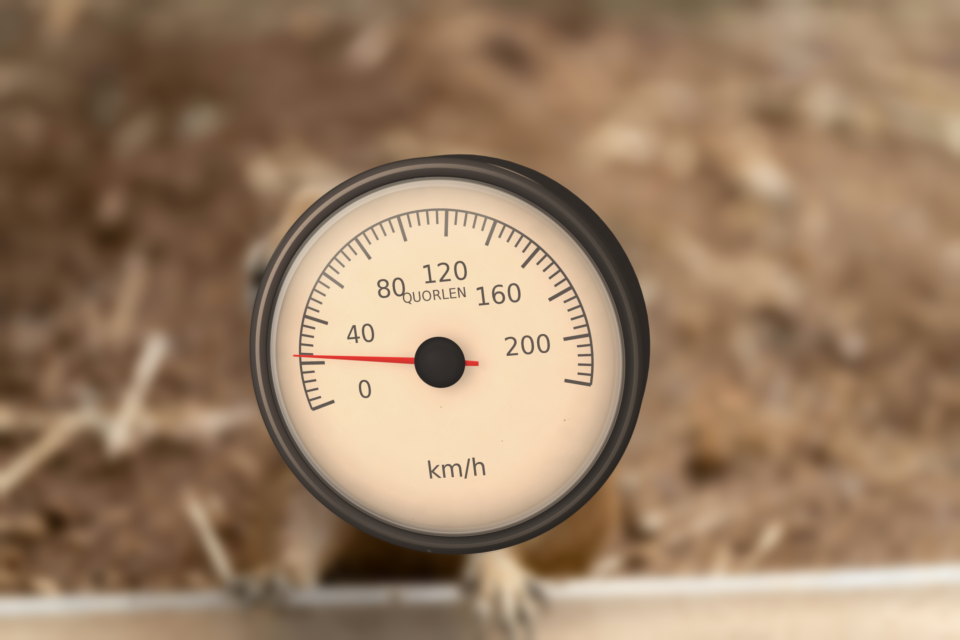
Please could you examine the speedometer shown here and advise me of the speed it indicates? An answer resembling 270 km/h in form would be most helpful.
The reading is 24 km/h
